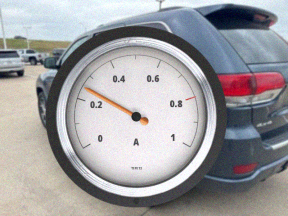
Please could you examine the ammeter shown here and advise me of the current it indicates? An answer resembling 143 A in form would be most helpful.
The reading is 0.25 A
